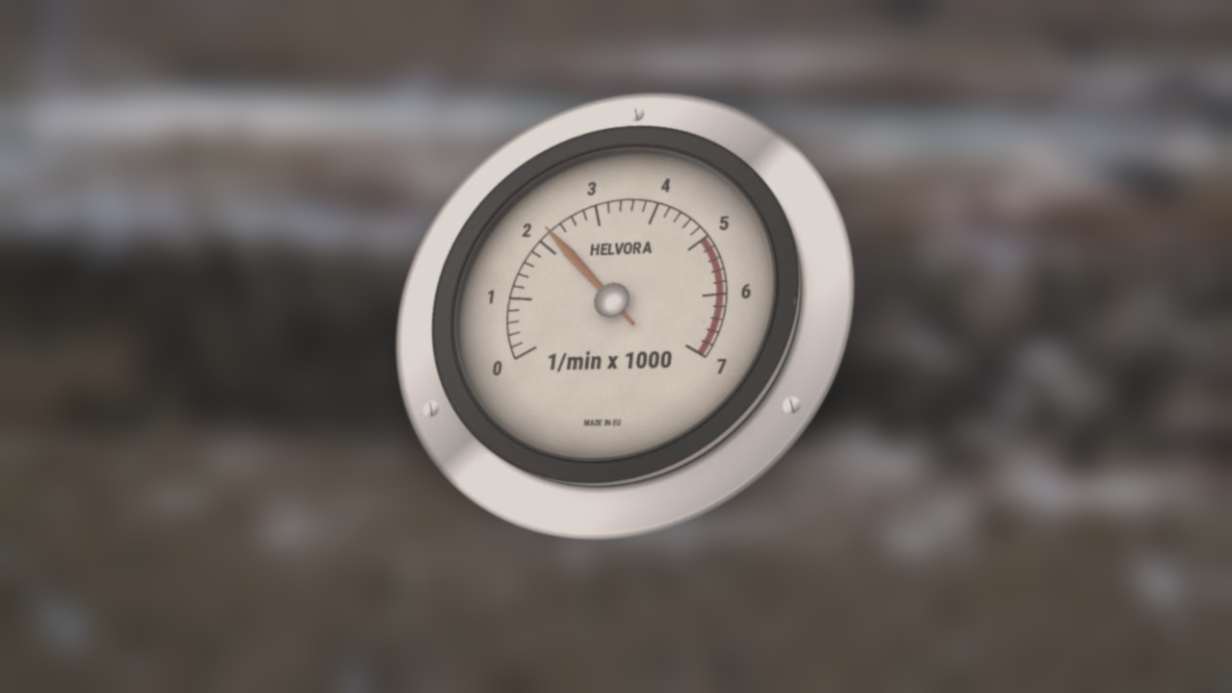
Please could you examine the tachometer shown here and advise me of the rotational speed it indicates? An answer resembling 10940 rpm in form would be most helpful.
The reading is 2200 rpm
